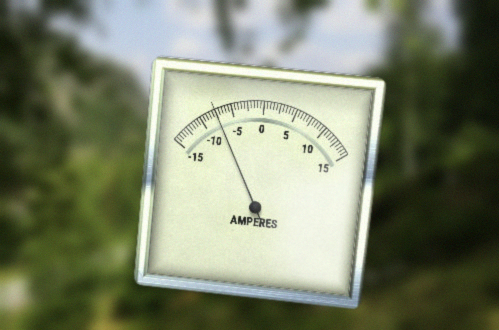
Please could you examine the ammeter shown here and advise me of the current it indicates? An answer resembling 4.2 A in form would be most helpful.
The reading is -7.5 A
